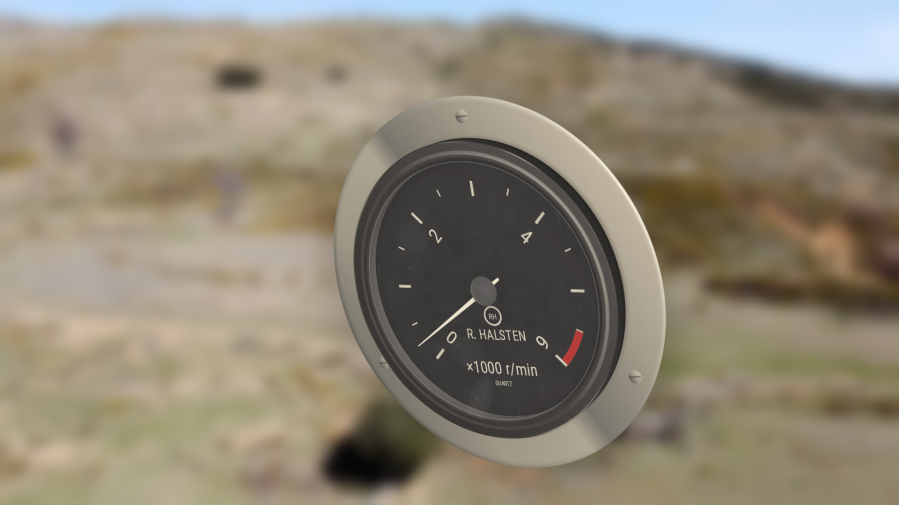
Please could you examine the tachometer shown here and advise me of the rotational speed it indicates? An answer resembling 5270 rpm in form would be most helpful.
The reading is 250 rpm
